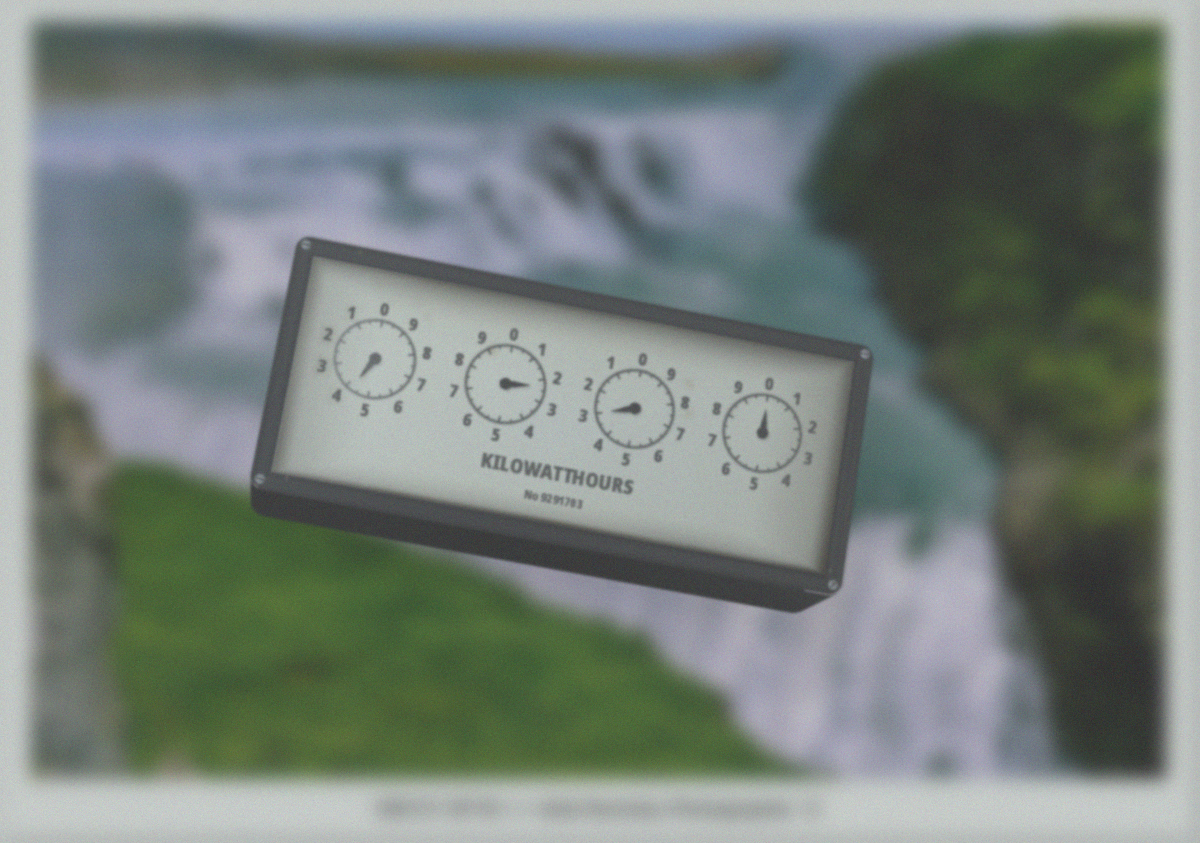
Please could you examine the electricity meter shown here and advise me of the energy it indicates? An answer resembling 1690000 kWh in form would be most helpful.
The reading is 4230 kWh
